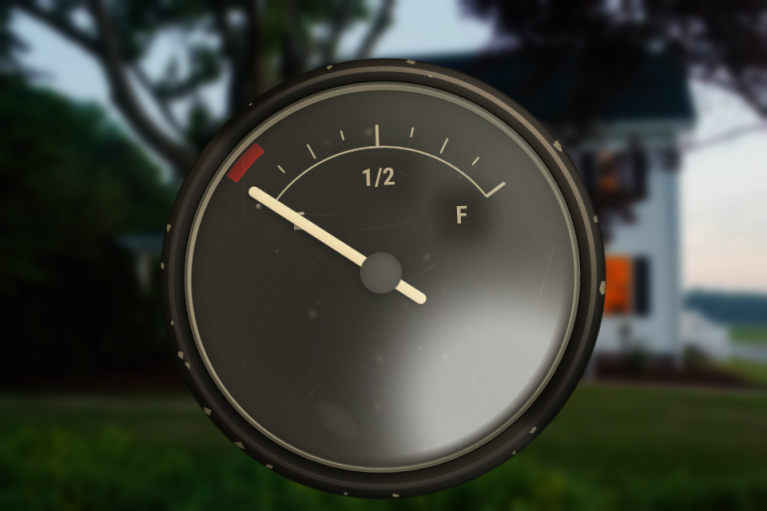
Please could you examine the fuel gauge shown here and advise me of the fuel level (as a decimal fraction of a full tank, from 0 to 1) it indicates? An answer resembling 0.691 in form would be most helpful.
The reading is 0
